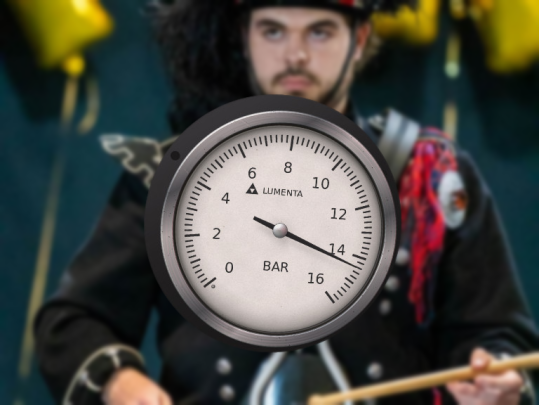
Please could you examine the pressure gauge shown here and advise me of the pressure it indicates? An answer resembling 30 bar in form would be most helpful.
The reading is 14.4 bar
